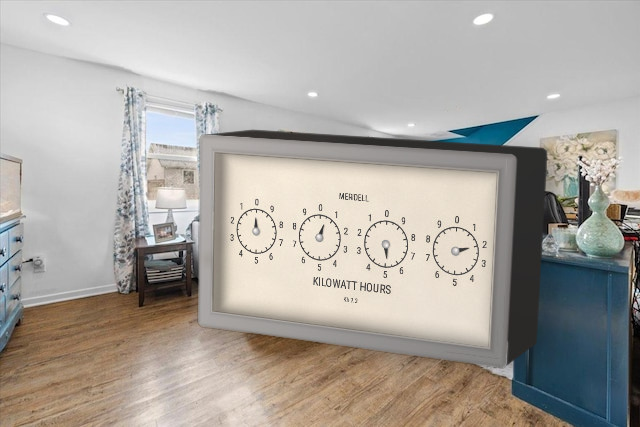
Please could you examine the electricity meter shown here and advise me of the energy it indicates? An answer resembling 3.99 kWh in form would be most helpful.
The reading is 52 kWh
